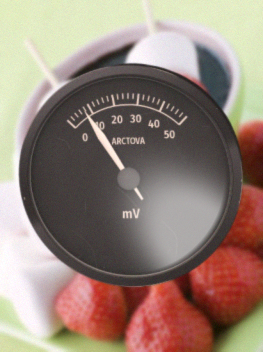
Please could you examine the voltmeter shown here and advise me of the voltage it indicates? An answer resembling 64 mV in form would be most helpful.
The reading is 8 mV
